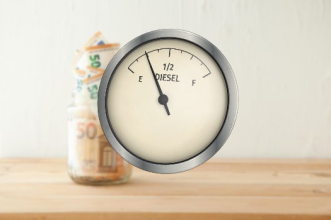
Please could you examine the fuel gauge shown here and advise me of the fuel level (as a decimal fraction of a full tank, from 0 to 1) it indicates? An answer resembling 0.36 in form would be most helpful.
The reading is 0.25
